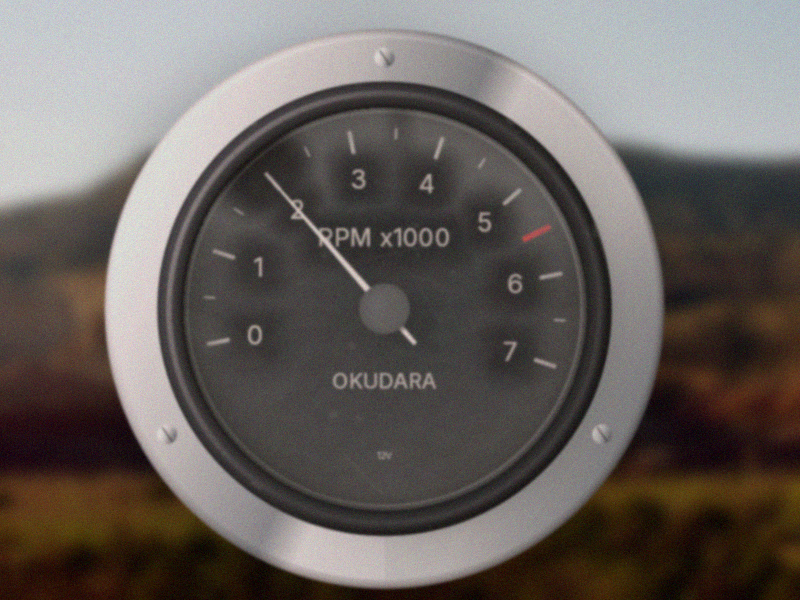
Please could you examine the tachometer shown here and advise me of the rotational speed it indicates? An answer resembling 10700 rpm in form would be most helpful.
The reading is 2000 rpm
